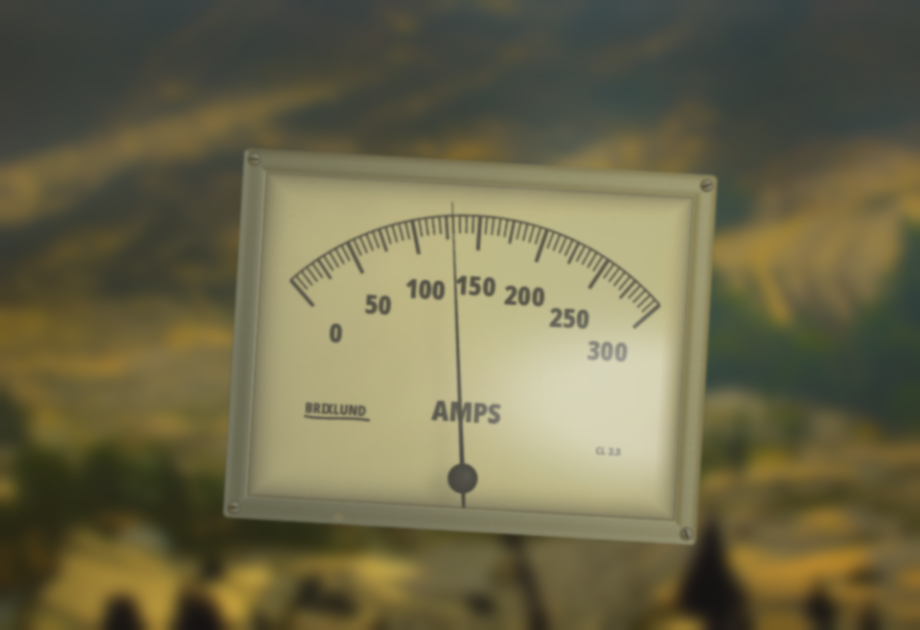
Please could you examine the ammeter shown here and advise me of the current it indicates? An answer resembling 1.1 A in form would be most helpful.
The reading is 130 A
